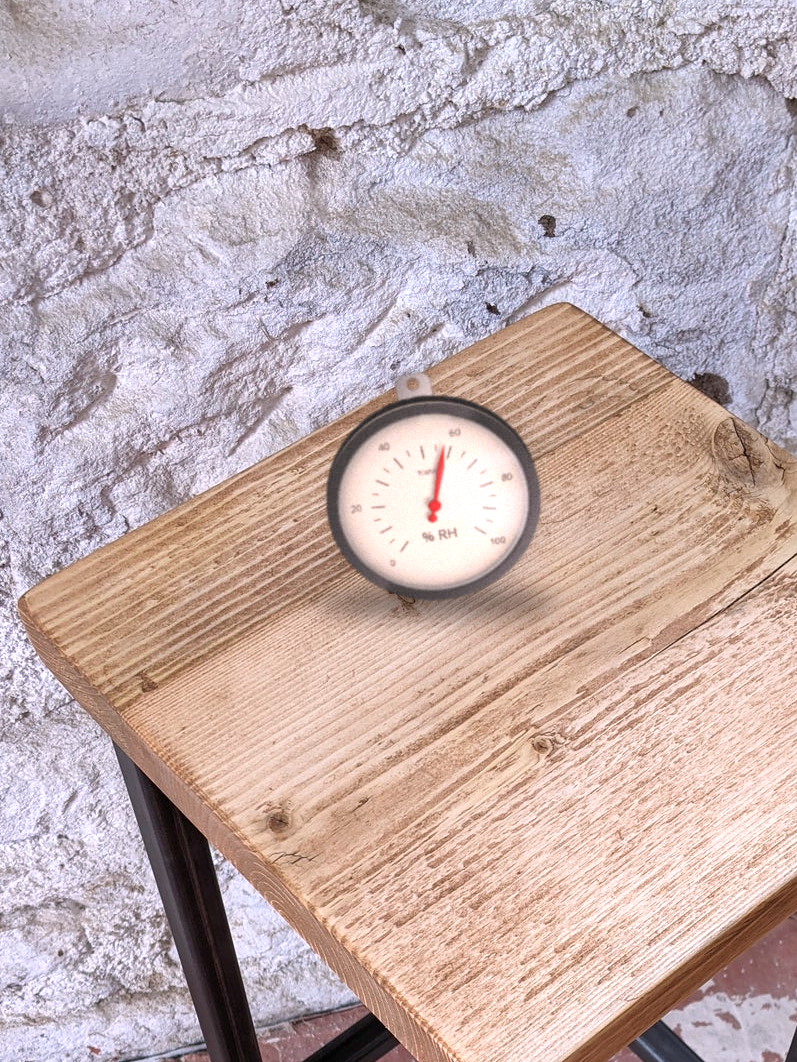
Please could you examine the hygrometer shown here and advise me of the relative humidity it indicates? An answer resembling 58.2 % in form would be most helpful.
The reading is 57.5 %
